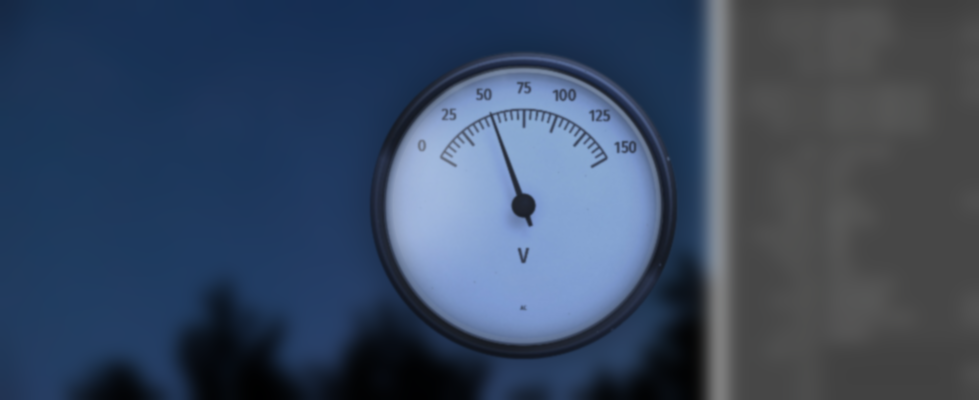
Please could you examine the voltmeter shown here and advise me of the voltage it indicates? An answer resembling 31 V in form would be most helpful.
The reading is 50 V
